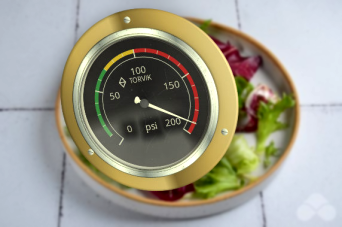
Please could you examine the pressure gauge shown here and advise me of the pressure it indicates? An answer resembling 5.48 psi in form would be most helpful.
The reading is 190 psi
